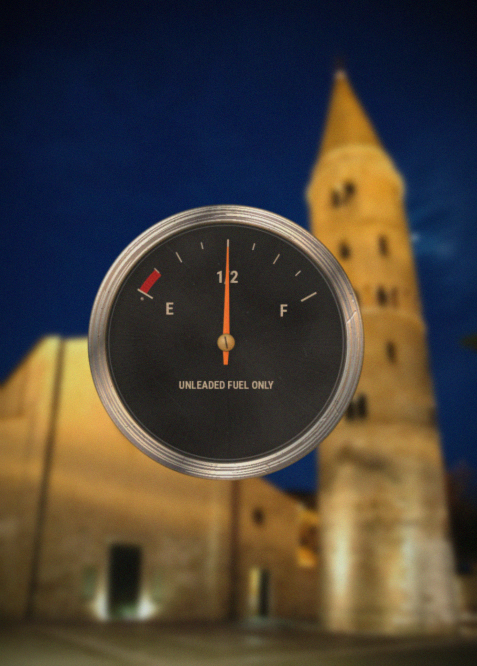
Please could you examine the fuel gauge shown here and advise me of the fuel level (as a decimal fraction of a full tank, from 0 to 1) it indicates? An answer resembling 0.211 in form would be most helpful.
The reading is 0.5
